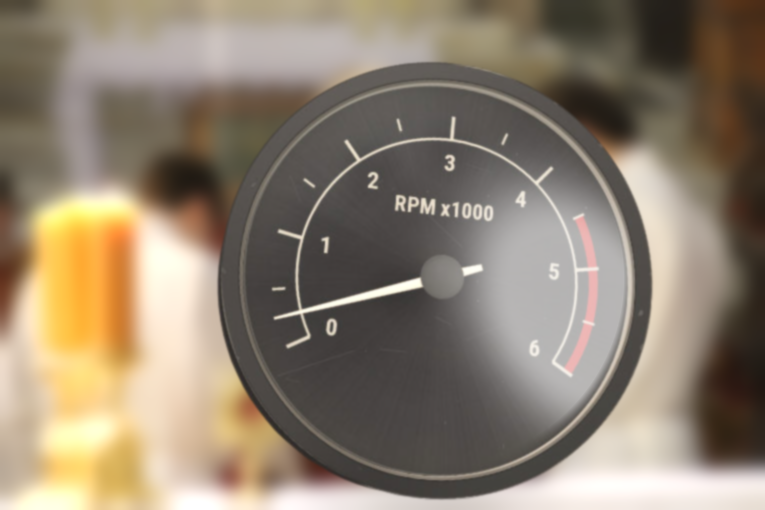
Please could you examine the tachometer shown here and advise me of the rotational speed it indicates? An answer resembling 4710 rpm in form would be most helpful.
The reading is 250 rpm
